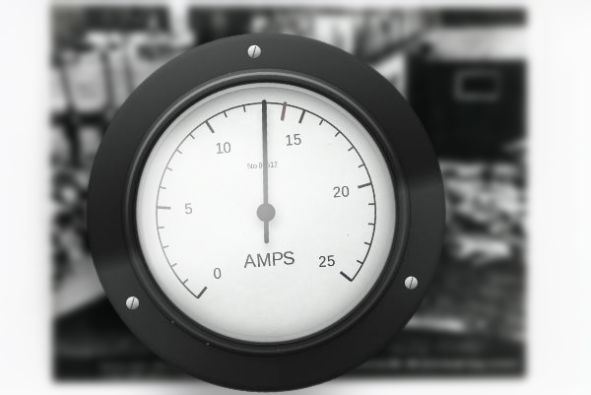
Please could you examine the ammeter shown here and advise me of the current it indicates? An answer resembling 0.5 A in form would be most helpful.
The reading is 13 A
